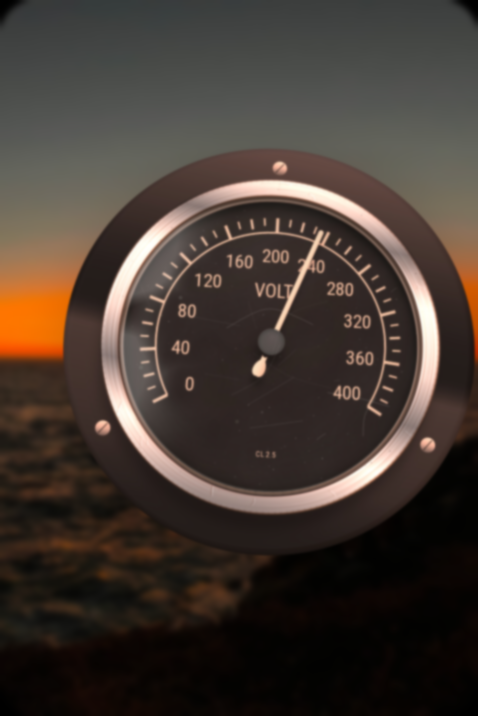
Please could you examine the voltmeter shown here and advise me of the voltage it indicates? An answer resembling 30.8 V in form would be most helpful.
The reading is 235 V
